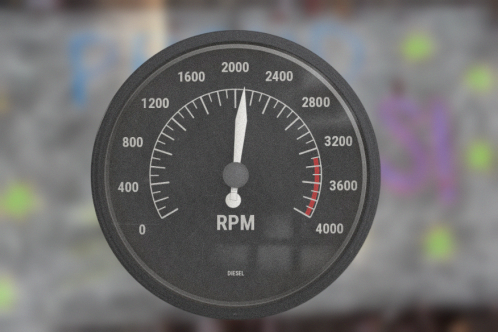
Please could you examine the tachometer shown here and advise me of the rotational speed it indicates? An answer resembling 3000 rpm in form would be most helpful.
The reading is 2100 rpm
